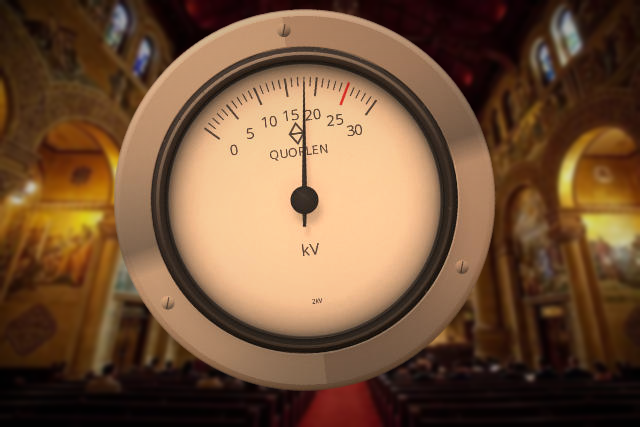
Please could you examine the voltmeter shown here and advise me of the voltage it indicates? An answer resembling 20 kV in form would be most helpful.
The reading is 18 kV
